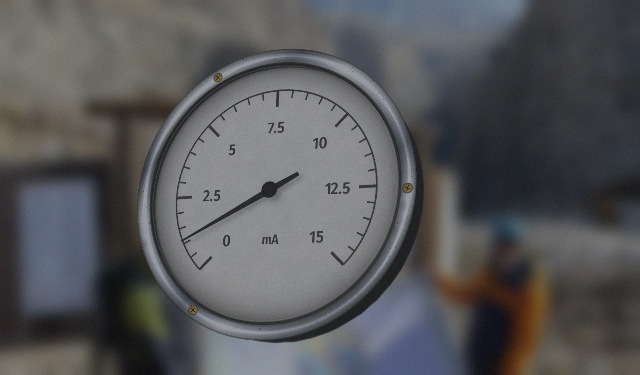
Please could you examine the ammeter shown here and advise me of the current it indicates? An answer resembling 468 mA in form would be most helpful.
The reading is 1 mA
